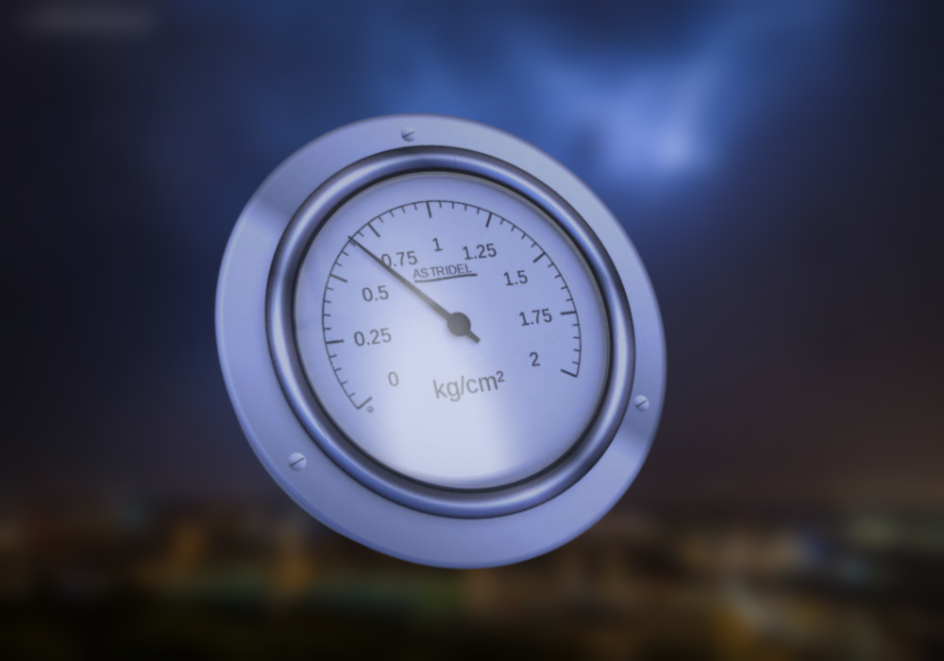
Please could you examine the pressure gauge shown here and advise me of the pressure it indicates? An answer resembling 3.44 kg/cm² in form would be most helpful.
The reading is 0.65 kg/cm²
